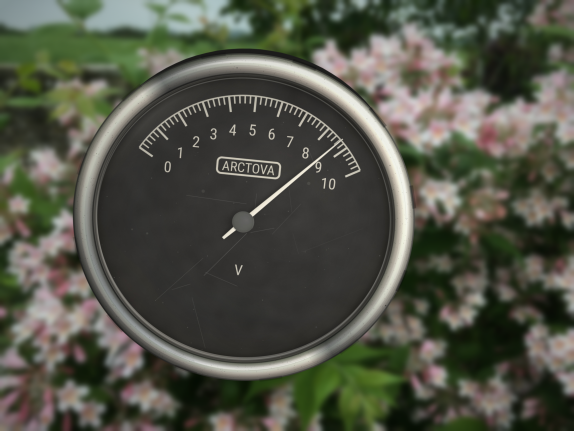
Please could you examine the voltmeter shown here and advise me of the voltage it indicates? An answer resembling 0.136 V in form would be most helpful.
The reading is 8.6 V
